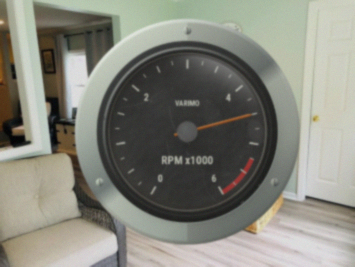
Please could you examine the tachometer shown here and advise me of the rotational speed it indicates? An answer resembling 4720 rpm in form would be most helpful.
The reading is 4500 rpm
